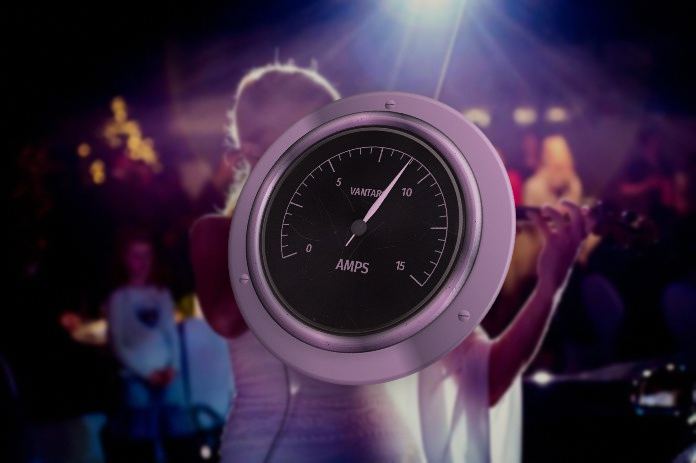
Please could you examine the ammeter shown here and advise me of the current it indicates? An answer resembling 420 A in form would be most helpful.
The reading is 9 A
